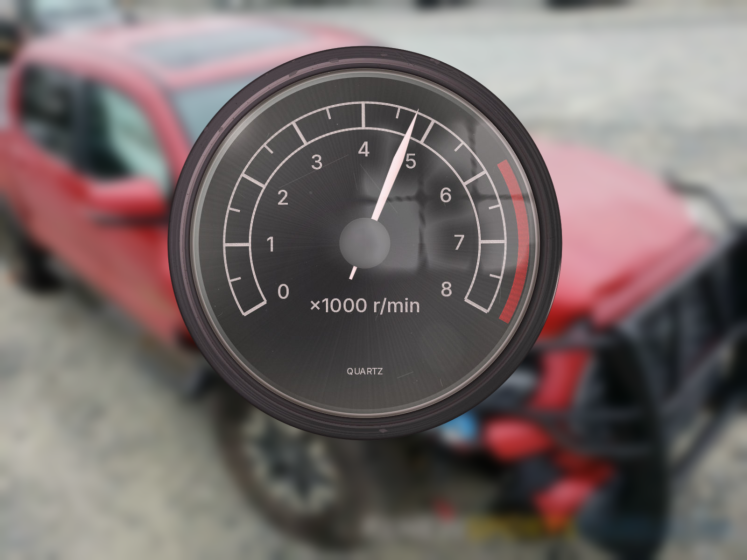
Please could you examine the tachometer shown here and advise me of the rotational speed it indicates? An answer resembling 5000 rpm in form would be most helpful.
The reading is 4750 rpm
